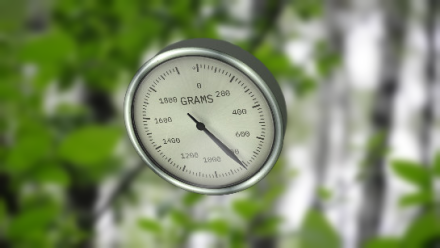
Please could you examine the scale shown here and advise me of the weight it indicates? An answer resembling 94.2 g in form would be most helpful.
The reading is 800 g
